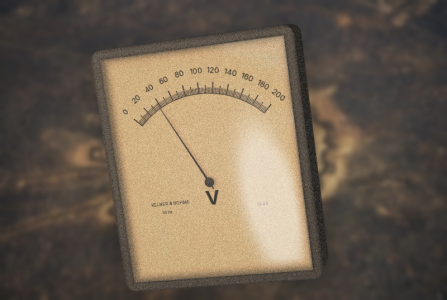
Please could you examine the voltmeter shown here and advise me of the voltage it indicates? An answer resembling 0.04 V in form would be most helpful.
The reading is 40 V
